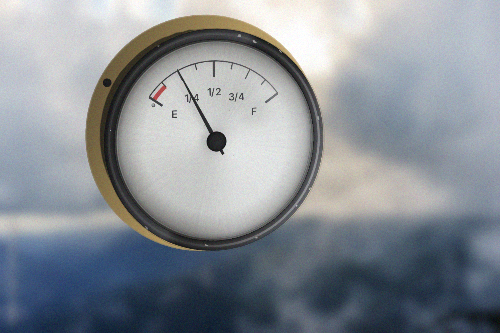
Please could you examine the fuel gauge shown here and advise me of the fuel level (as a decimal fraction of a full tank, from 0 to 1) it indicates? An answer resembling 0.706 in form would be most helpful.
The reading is 0.25
